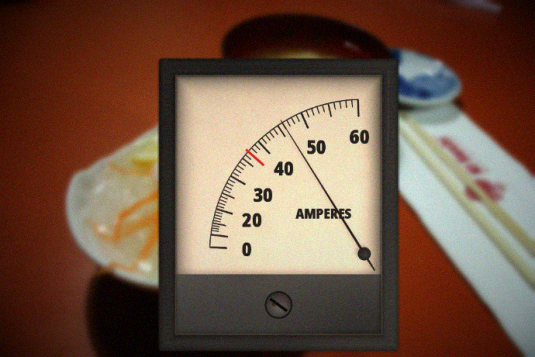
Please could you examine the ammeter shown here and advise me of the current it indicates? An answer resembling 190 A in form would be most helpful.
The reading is 46 A
